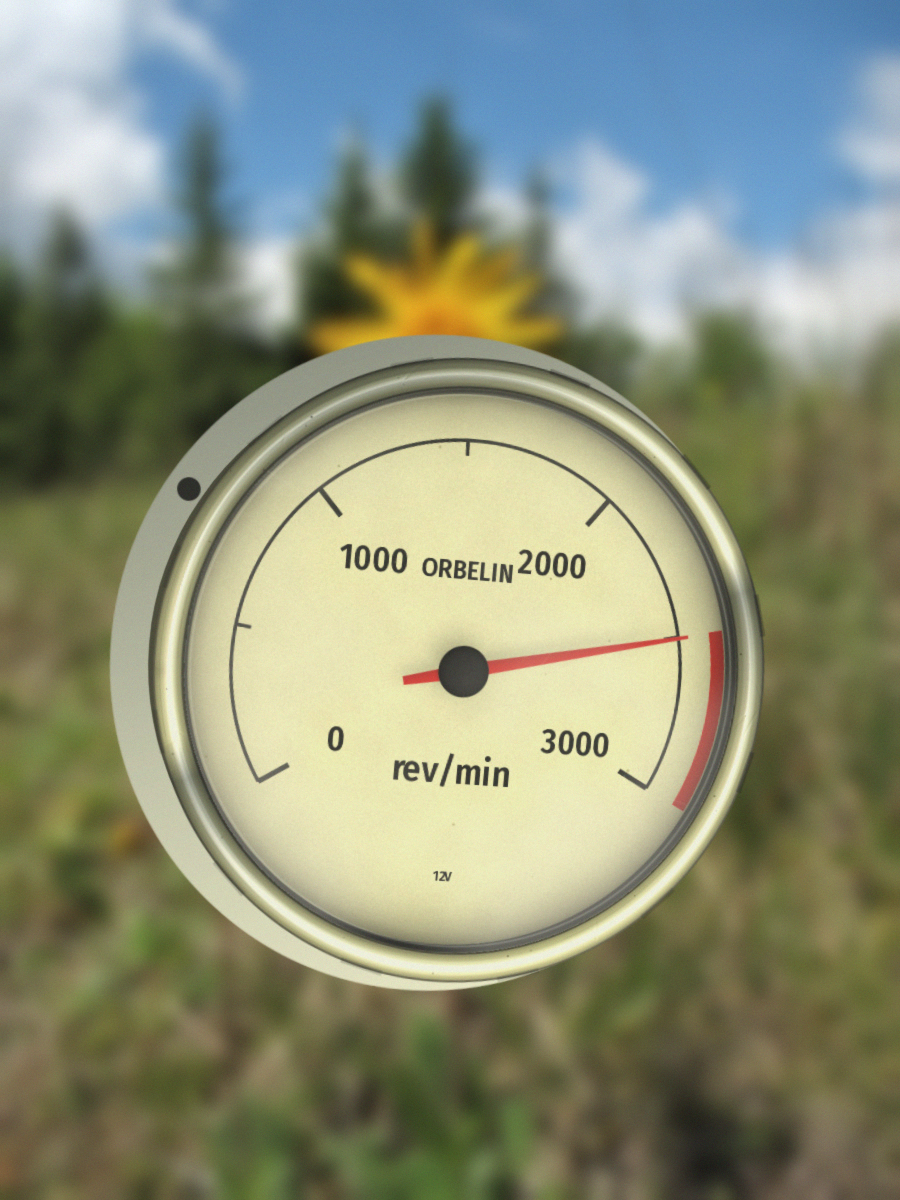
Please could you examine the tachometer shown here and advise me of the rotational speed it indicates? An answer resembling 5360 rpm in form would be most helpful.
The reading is 2500 rpm
